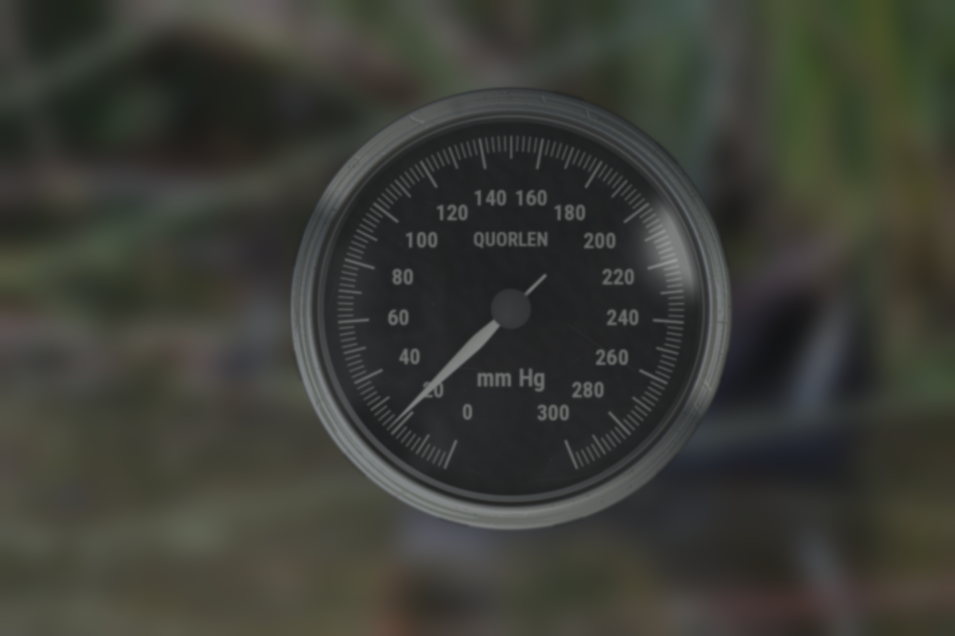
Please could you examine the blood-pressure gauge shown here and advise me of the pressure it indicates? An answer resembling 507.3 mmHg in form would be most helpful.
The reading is 22 mmHg
